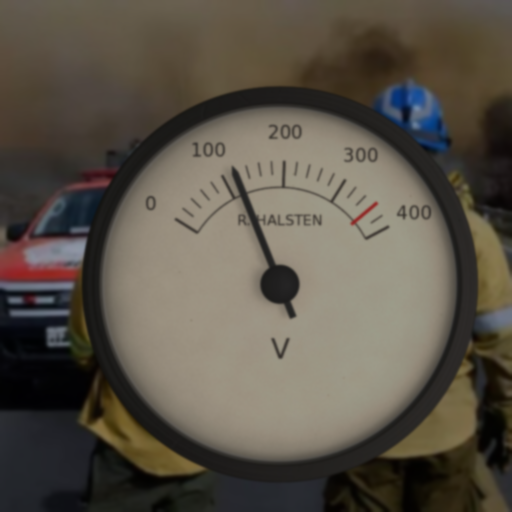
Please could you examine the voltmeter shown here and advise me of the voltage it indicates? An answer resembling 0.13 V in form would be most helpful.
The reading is 120 V
